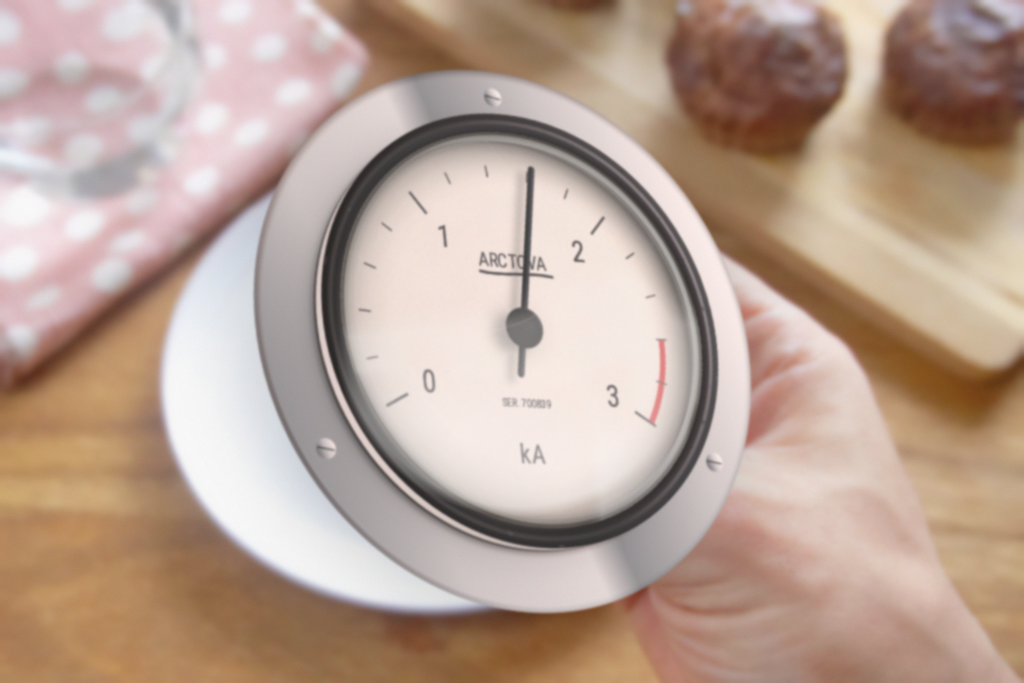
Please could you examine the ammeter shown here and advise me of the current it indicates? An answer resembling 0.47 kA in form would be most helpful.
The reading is 1.6 kA
